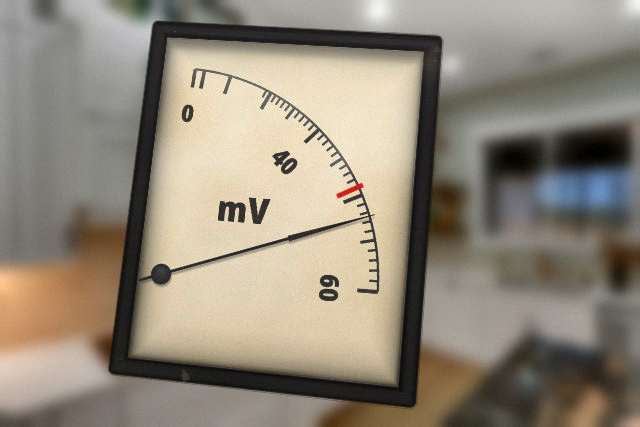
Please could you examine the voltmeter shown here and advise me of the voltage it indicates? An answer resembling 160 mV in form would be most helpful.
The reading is 52.5 mV
